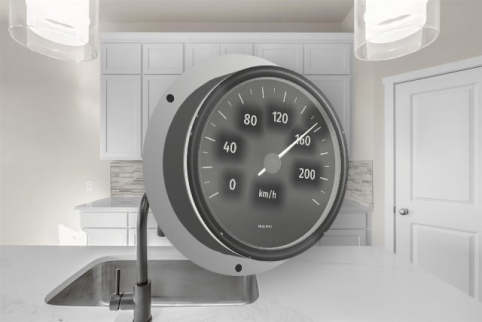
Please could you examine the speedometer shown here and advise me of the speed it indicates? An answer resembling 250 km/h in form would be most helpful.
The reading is 155 km/h
